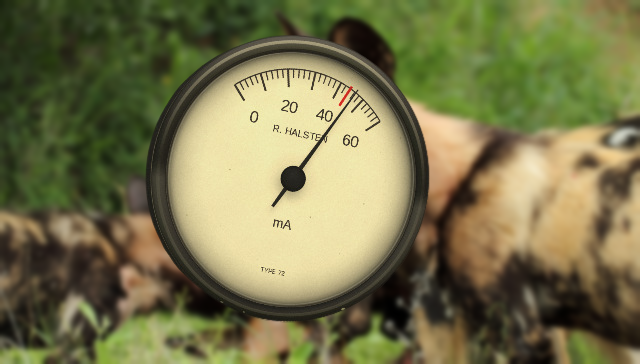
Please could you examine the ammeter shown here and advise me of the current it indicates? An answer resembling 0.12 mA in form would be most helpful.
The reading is 46 mA
